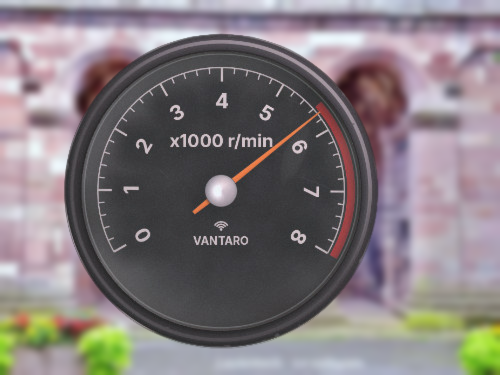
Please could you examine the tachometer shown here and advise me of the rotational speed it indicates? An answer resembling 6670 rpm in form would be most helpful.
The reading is 5700 rpm
